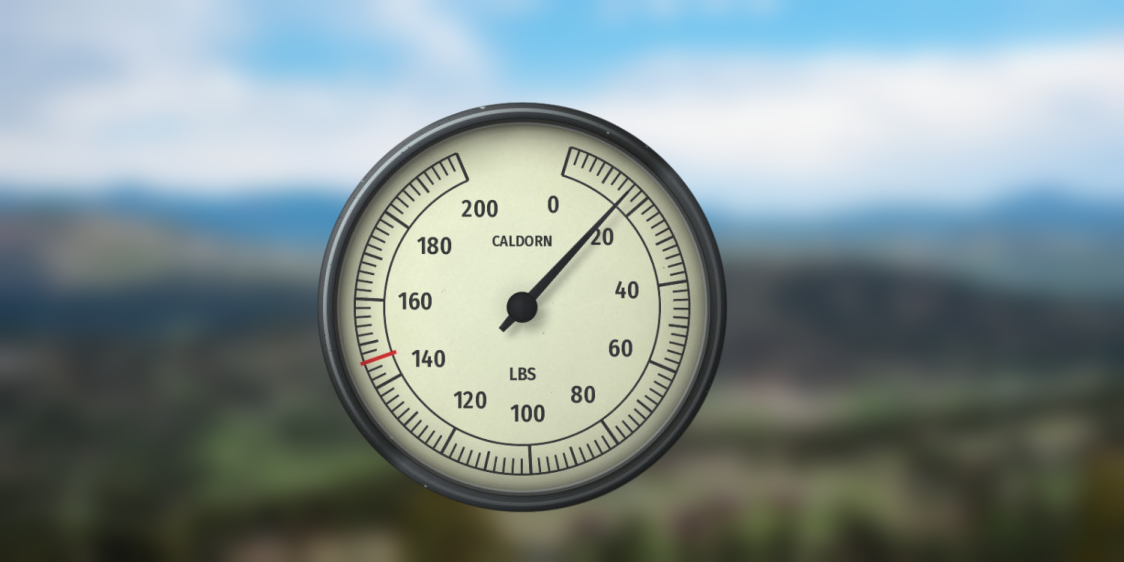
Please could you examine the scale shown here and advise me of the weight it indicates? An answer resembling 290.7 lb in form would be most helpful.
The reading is 16 lb
